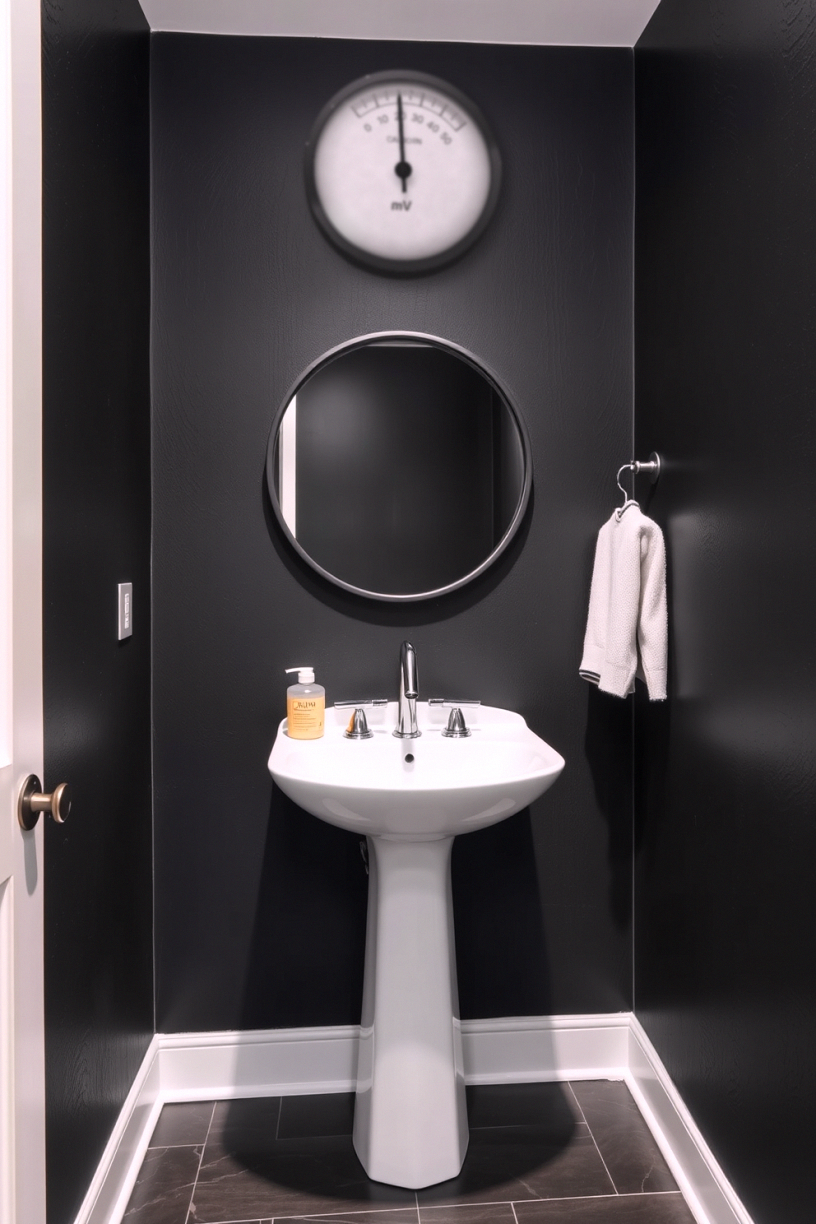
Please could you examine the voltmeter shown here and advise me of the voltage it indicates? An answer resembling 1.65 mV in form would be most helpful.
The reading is 20 mV
